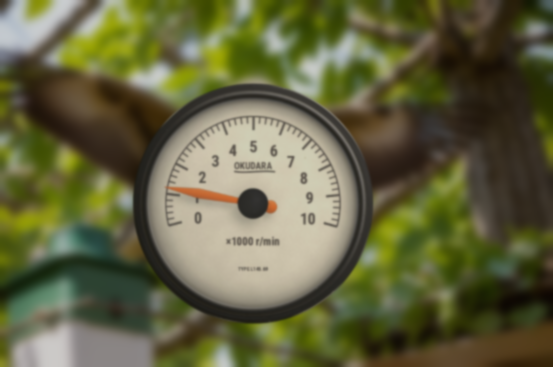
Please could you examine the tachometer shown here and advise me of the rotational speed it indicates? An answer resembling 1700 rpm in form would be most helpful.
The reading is 1200 rpm
